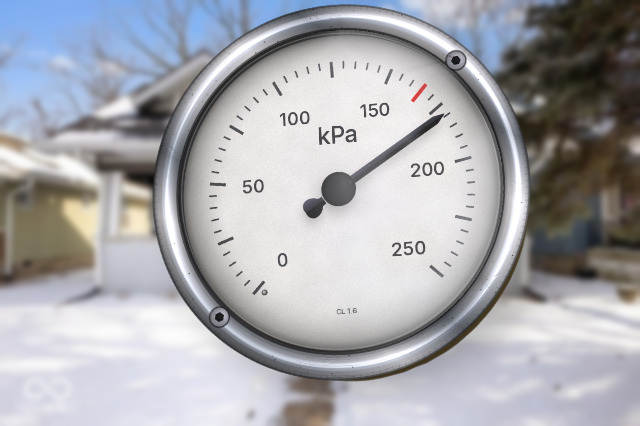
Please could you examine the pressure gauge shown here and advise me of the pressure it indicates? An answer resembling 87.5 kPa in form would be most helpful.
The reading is 180 kPa
